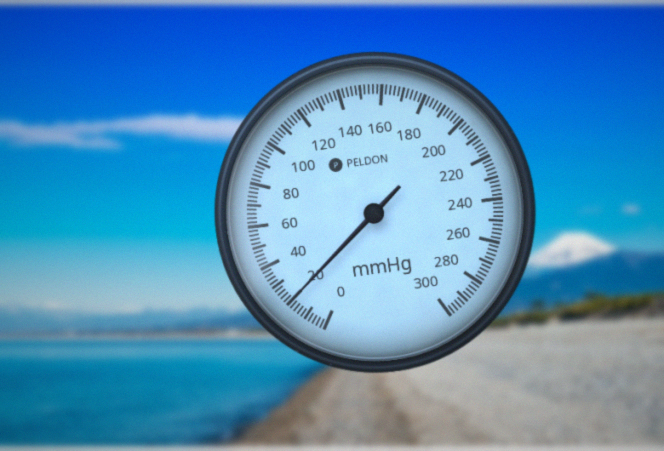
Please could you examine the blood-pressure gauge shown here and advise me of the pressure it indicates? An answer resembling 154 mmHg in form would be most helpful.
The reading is 20 mmHg
